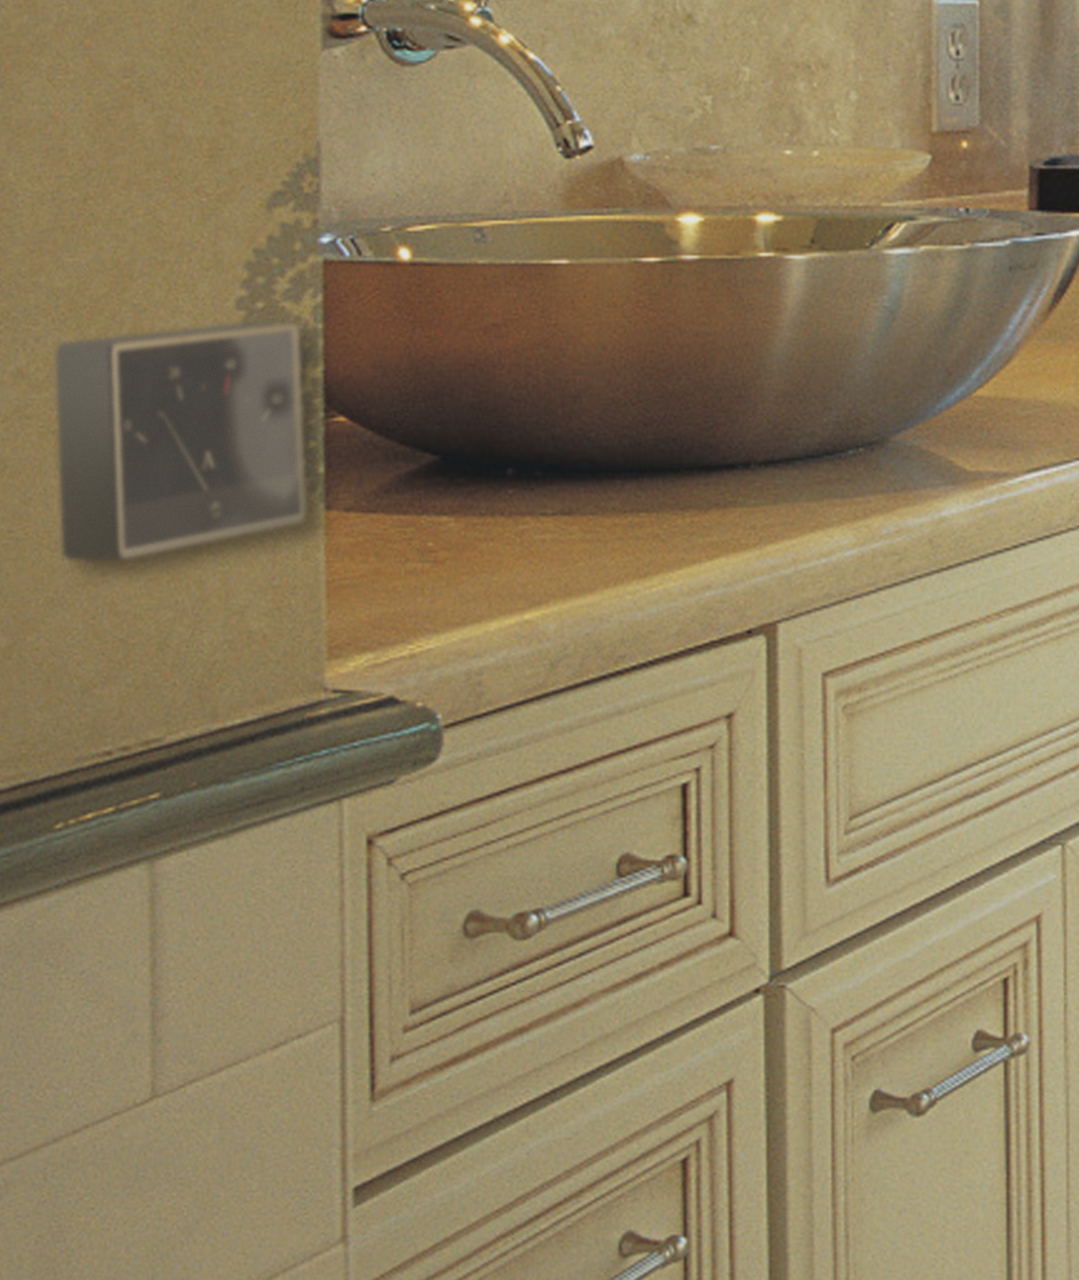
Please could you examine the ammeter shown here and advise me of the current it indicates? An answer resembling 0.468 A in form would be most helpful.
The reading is 10 A
